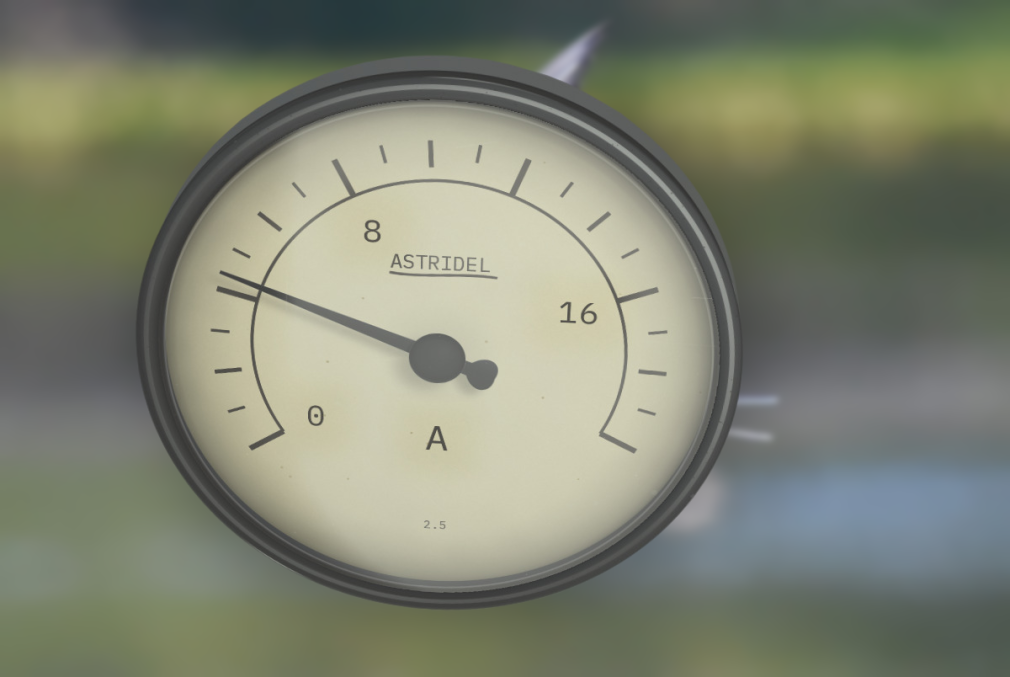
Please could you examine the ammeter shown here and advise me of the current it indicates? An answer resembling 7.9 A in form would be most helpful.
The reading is 4.5 A
